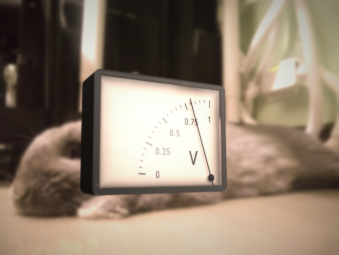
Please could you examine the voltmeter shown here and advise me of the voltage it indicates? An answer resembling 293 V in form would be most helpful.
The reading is 0.8 V
